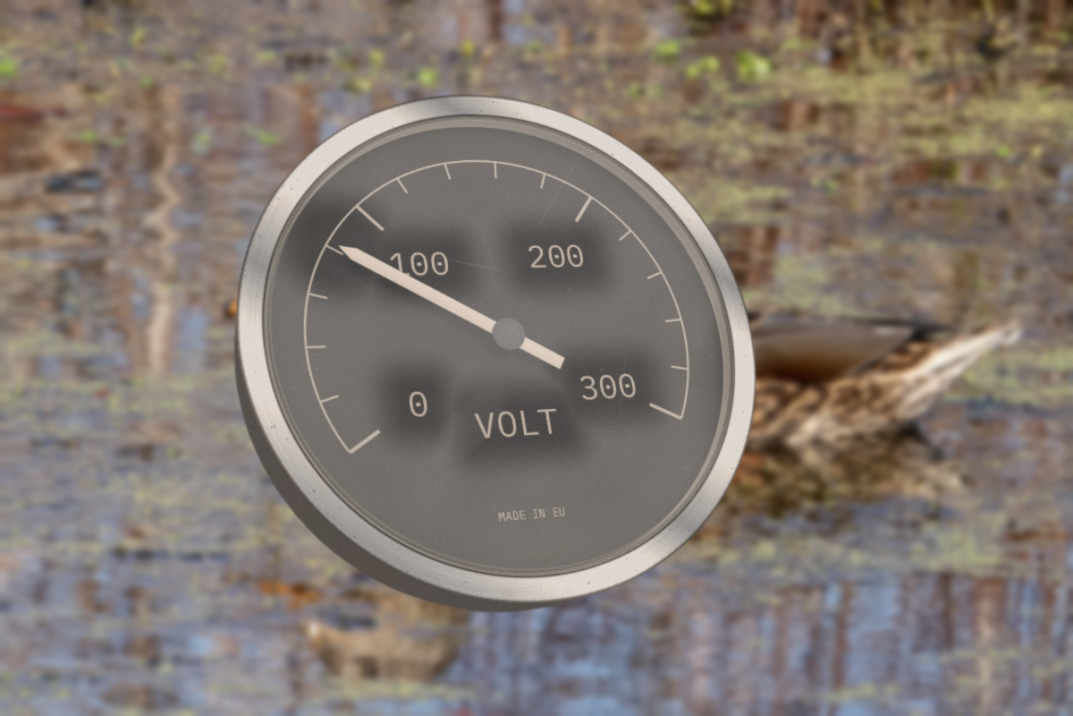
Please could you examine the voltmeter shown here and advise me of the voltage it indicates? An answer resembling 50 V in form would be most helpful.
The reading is 80 V
